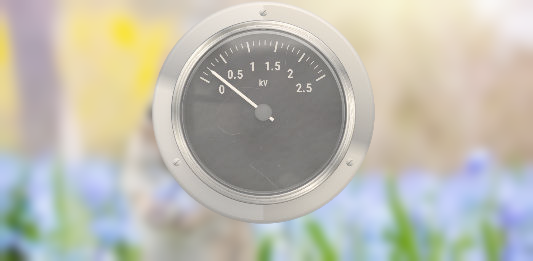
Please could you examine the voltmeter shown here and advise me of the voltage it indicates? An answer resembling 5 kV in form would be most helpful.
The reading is 0.2 kV
